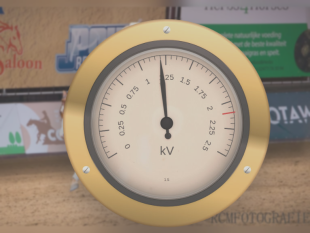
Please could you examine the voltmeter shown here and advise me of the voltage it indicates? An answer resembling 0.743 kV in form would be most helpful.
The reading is 1.2 kV
